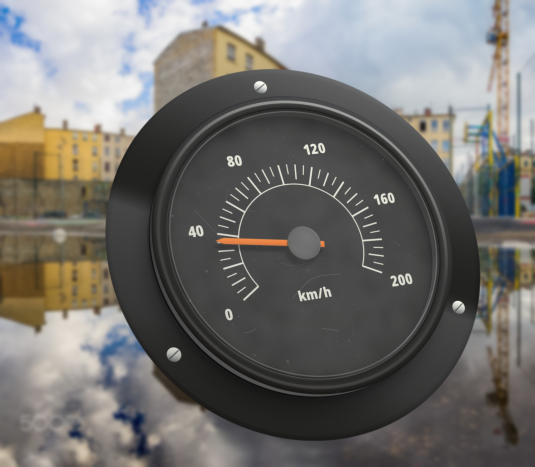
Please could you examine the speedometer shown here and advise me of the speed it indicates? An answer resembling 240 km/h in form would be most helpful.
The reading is 35 km/h
